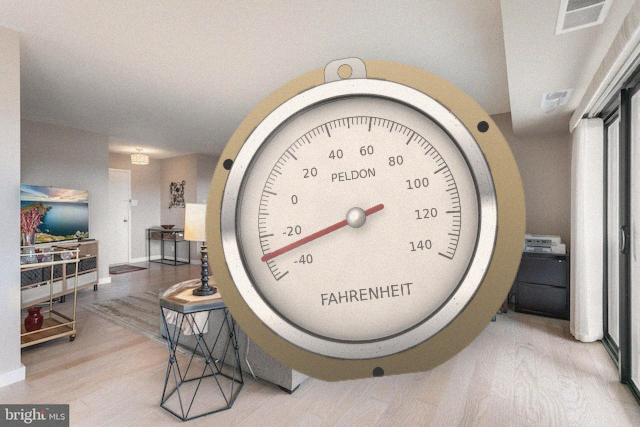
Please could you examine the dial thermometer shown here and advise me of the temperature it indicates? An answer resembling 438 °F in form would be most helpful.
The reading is -30 °F
